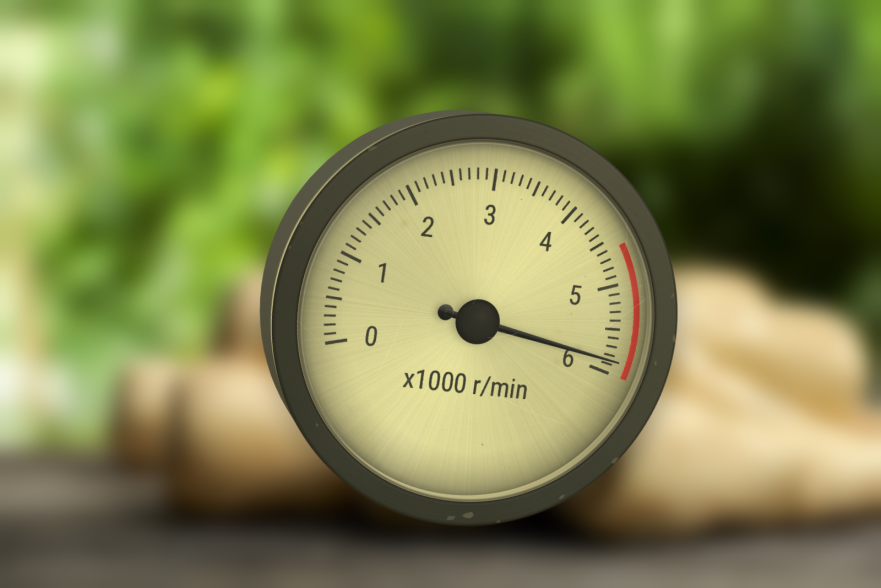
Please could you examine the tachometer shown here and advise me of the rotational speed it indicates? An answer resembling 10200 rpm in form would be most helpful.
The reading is 5850 rpm
